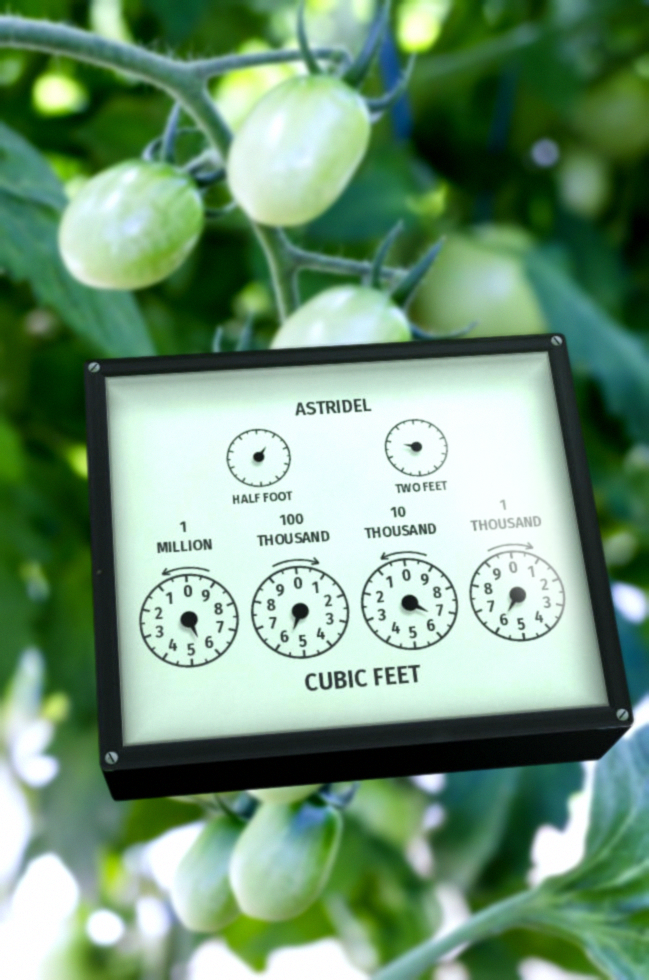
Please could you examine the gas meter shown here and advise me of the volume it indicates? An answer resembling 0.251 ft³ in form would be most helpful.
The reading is 556600 ft³
